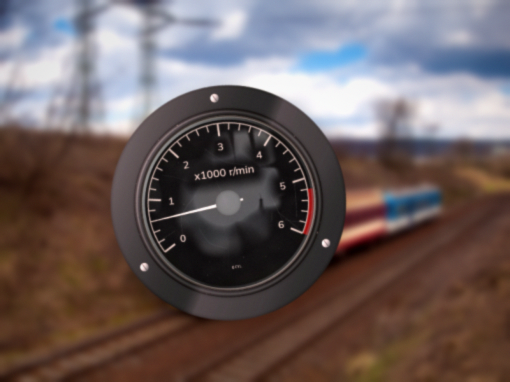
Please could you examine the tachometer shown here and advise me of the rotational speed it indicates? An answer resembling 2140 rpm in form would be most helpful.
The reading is 600 rpm
